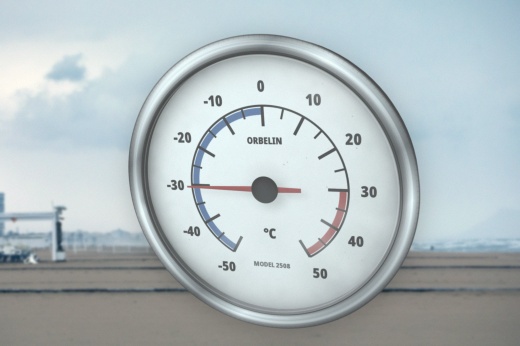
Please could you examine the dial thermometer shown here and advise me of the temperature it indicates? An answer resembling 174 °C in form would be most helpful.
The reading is -30 °C
